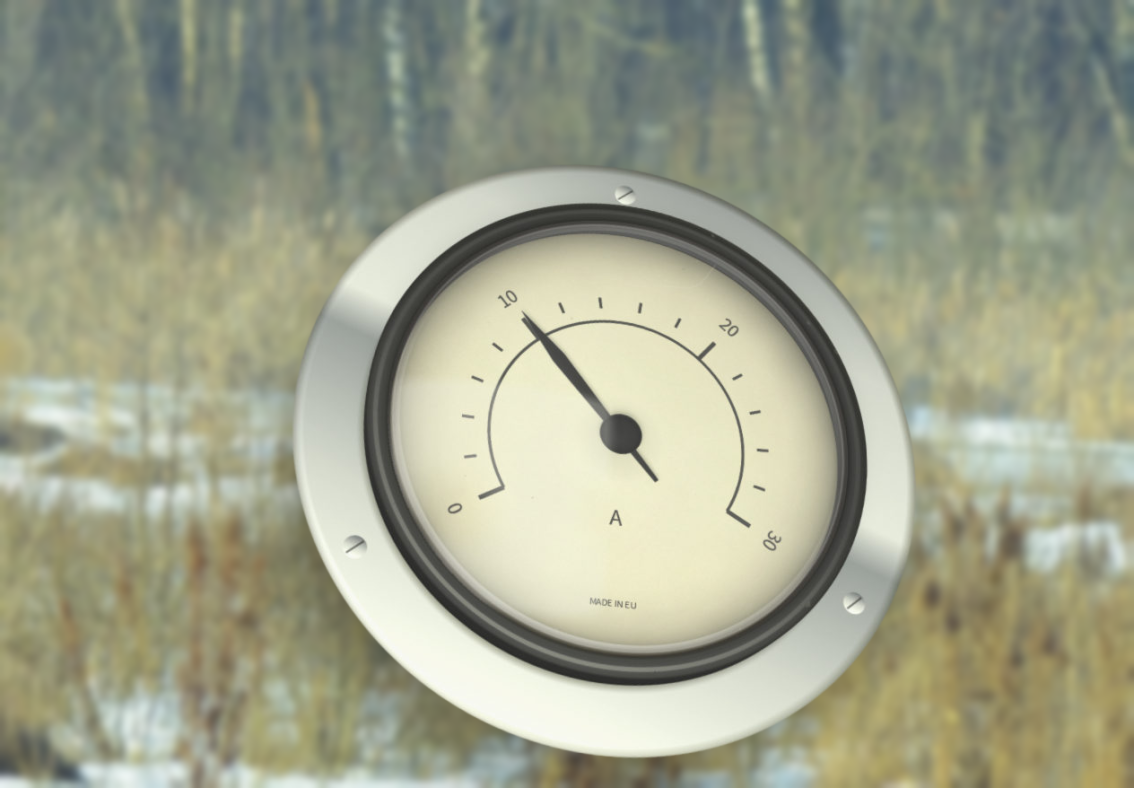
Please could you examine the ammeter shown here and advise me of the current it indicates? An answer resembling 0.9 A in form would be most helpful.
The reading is 10 A
